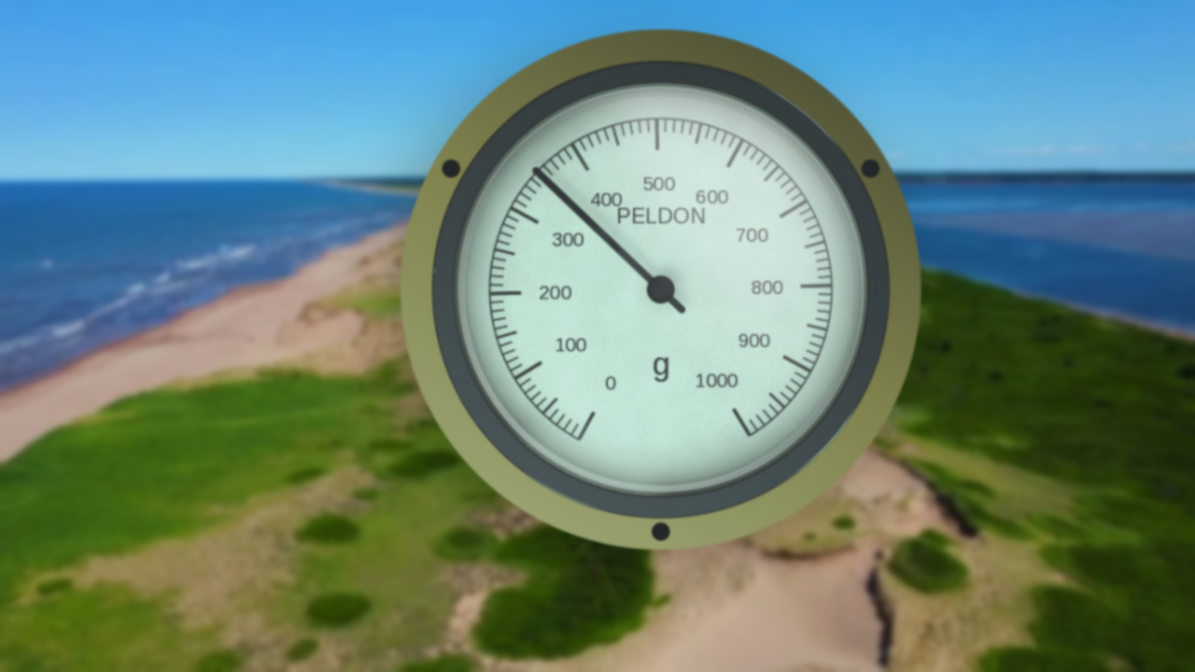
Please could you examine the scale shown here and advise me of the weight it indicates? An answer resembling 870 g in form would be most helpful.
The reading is 350 g
